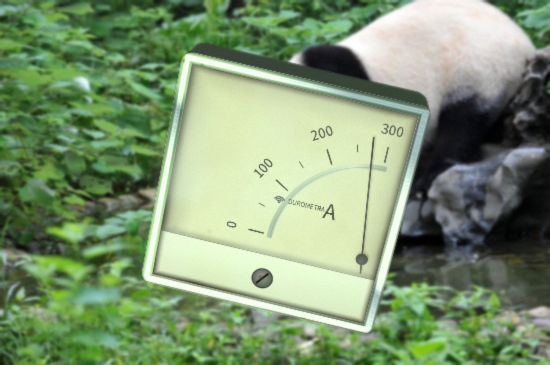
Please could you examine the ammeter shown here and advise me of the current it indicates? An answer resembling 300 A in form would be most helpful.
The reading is 275 A
